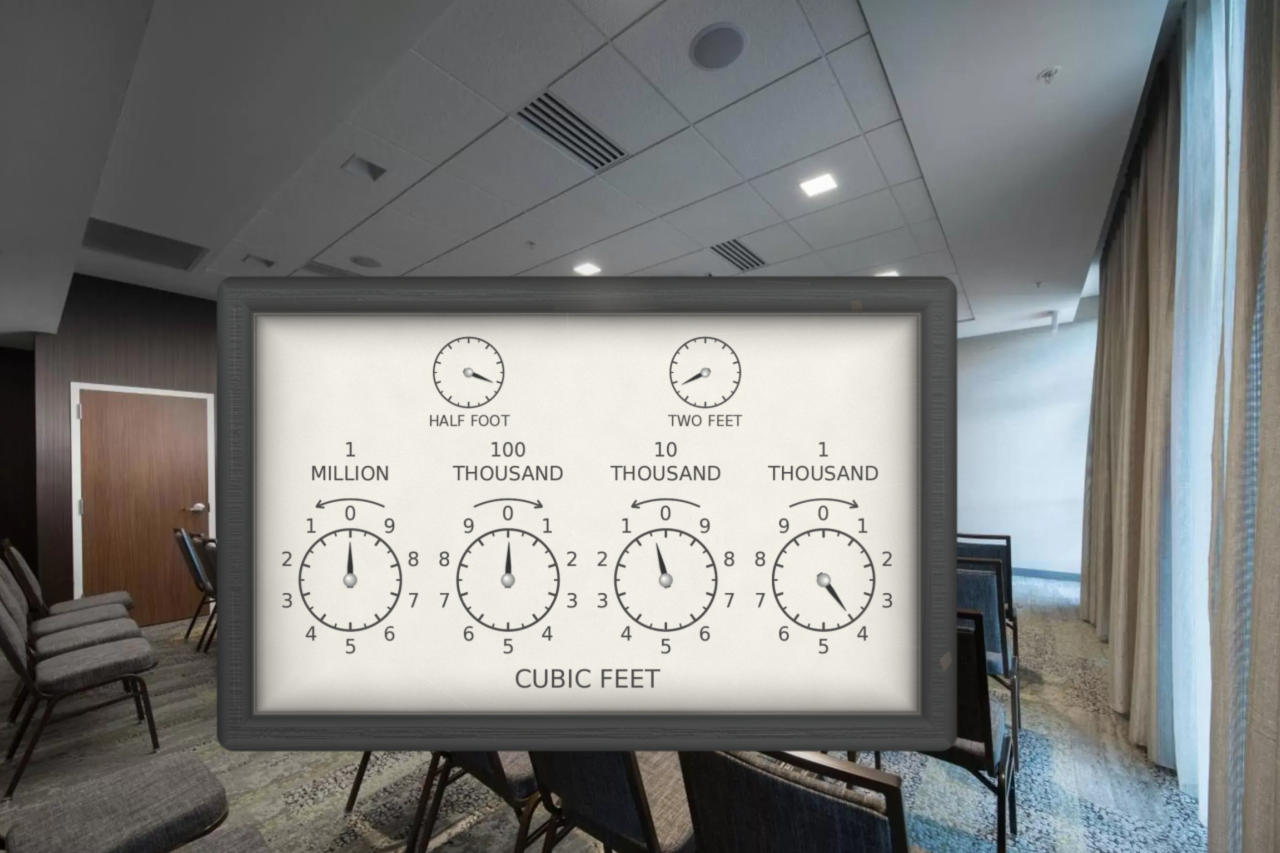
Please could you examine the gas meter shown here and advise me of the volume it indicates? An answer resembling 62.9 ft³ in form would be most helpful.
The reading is 400 ft³
